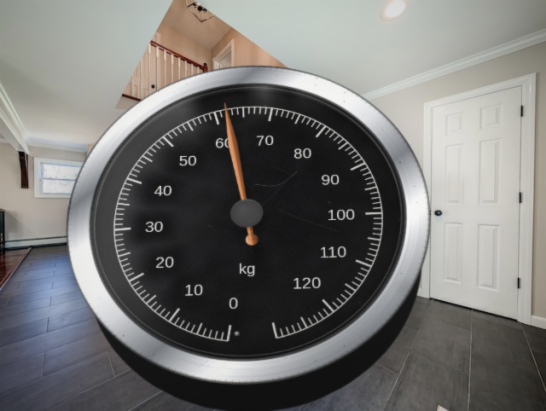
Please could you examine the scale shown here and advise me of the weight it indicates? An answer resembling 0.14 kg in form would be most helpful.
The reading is 62 kg
